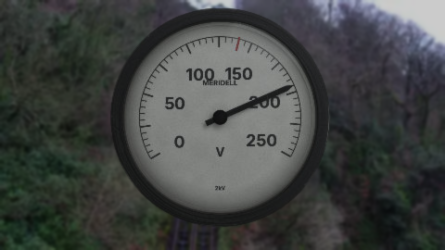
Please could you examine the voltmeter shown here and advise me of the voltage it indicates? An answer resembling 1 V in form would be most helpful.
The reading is 195 V
